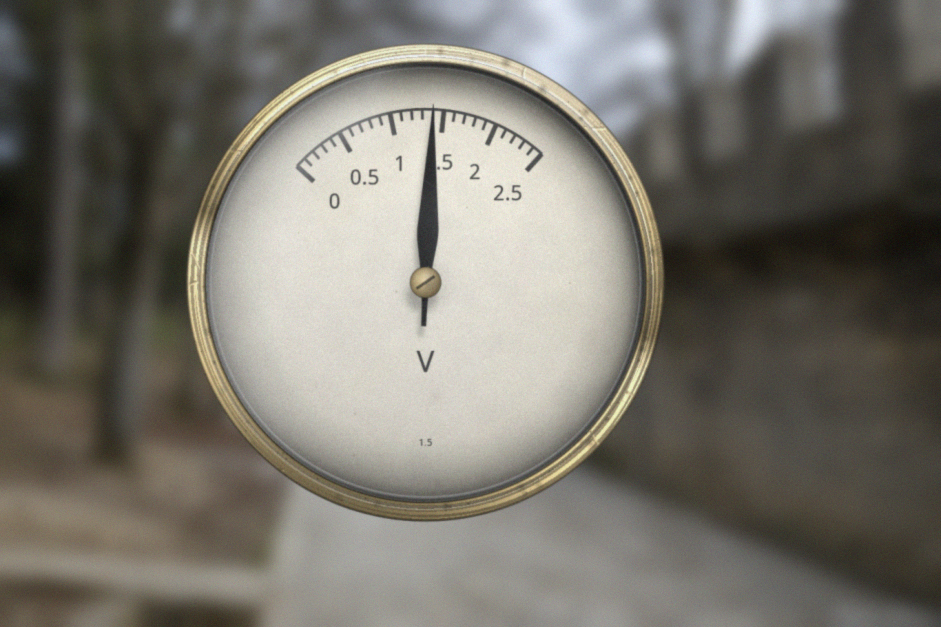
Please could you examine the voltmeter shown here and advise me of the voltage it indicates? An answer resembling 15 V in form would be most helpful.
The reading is 1.4 V
